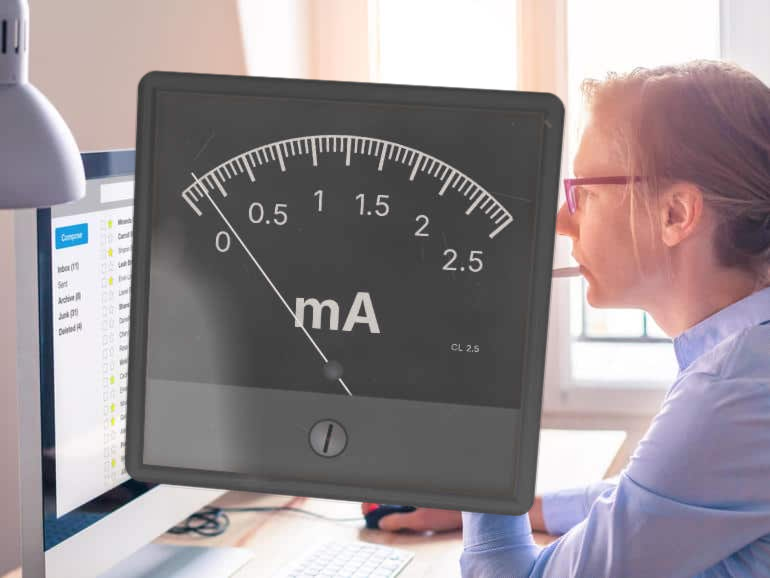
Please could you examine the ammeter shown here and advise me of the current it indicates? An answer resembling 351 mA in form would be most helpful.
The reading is 0.15 mA
